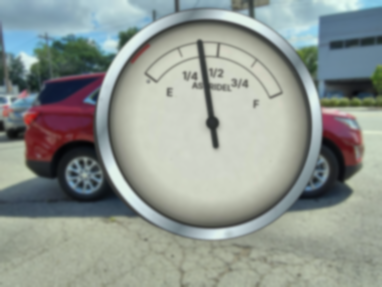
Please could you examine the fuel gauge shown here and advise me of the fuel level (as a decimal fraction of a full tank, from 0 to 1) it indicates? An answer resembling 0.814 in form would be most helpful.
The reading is 0.375
